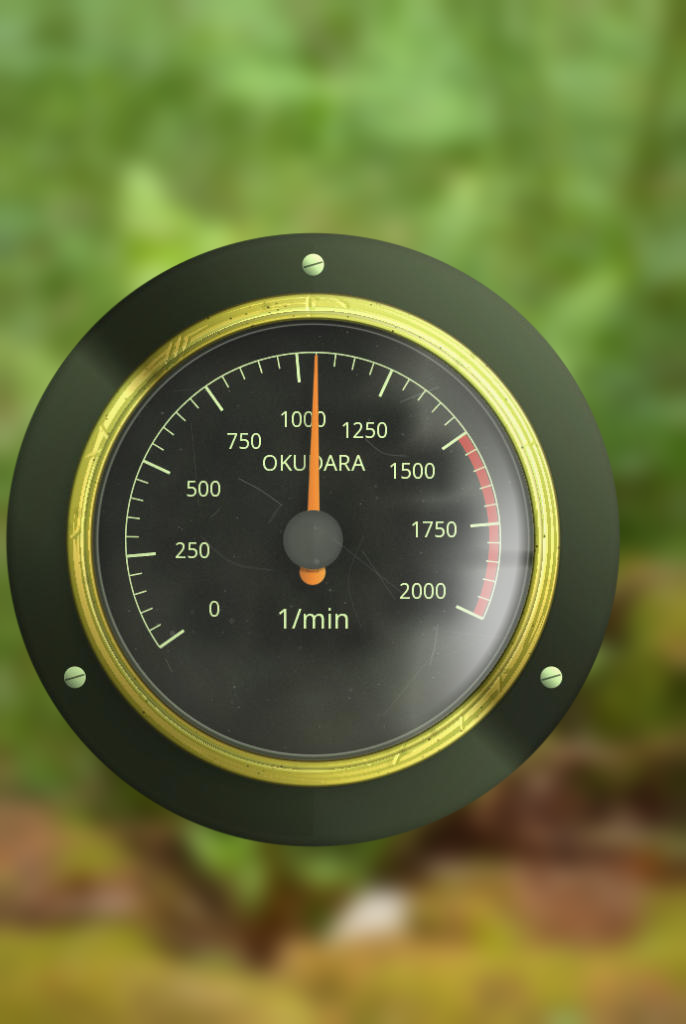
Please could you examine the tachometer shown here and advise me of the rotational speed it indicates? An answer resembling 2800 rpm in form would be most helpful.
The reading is 1050 rpm
